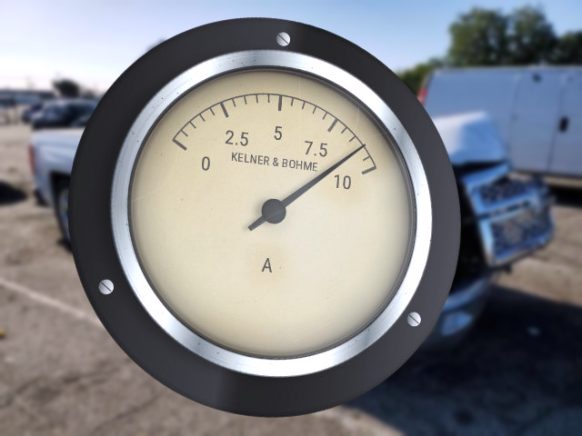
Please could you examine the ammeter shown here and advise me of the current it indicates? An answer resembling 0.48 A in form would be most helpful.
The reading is 9 A
